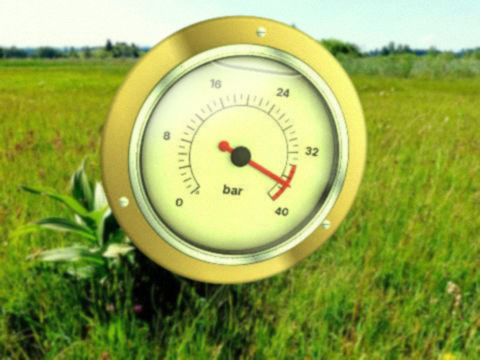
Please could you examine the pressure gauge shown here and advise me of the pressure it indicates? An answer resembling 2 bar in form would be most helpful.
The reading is 37 bar
